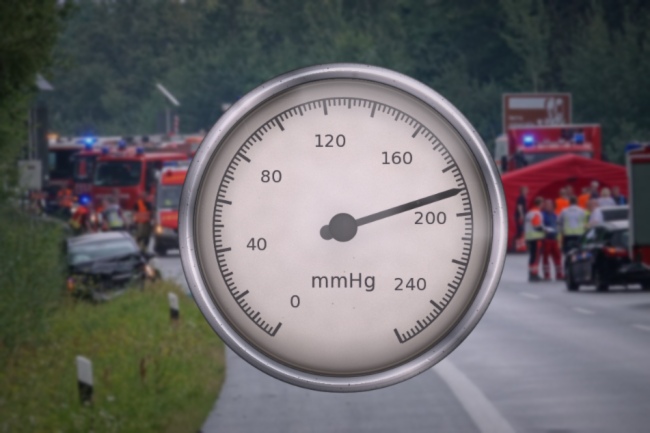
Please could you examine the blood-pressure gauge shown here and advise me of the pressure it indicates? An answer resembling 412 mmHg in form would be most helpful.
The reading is 190 mmHg
